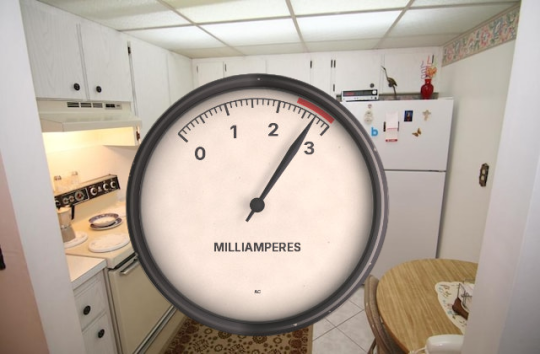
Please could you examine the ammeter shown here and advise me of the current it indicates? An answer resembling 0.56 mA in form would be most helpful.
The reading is 2.7 mA
